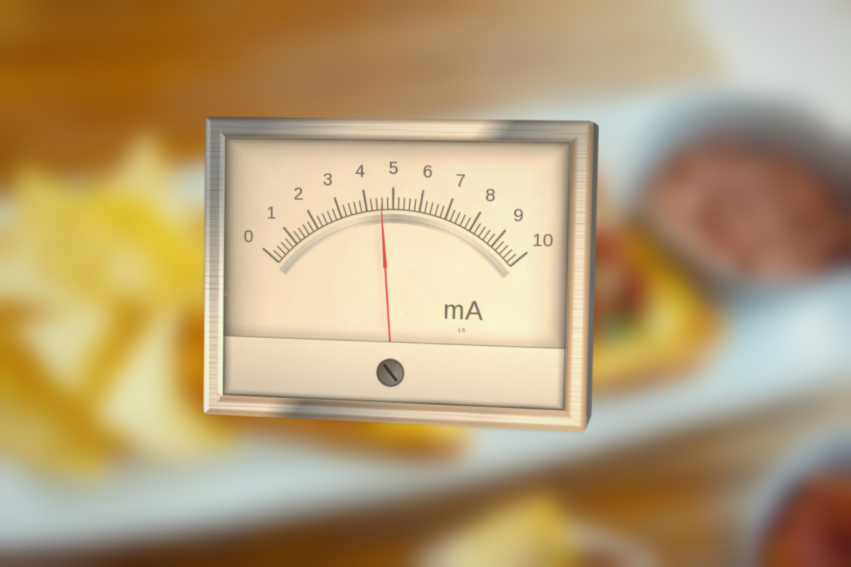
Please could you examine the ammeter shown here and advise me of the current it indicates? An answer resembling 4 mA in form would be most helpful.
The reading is 4.6 mA
